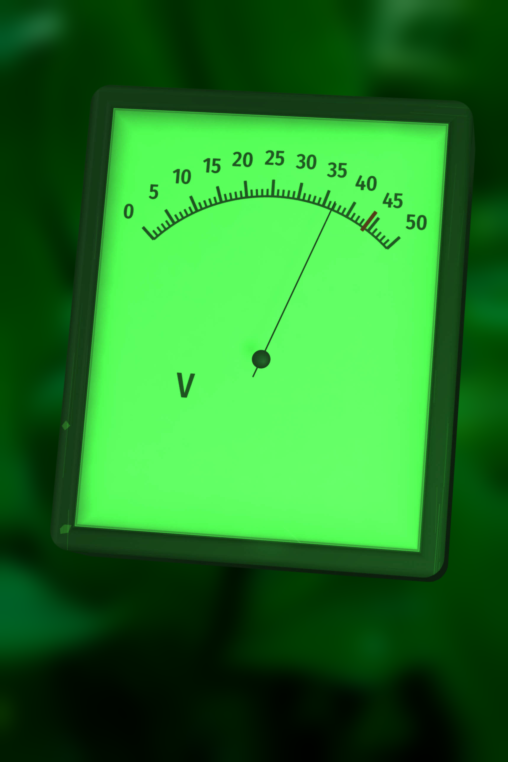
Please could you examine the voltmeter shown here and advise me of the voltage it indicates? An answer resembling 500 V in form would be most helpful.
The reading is 37 V
